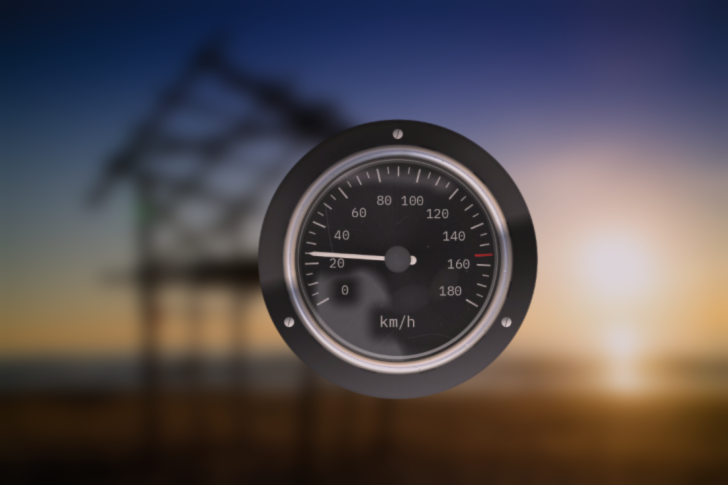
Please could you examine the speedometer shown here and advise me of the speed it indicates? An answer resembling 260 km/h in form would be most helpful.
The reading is 25 km/h
